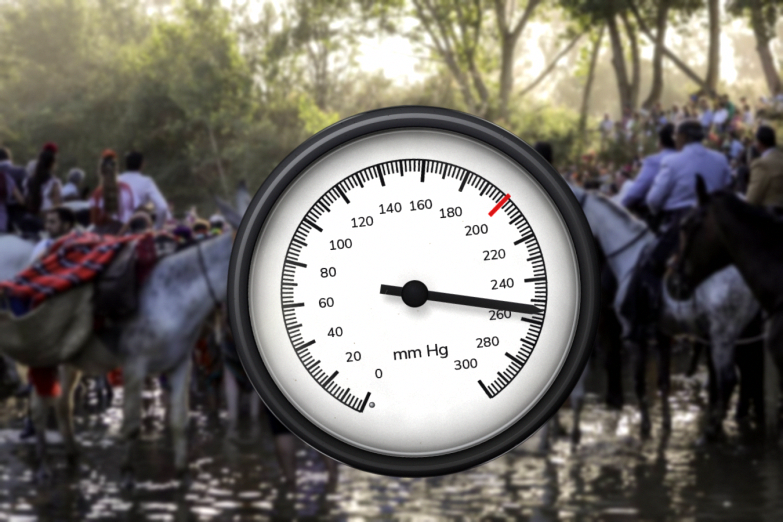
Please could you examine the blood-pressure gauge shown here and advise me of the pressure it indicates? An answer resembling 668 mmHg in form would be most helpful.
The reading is 254 mmHg
